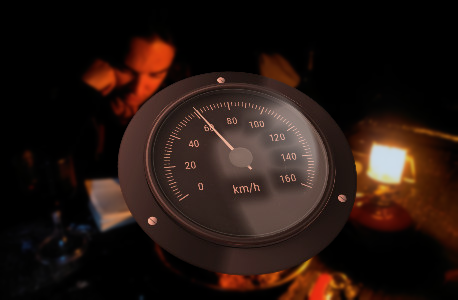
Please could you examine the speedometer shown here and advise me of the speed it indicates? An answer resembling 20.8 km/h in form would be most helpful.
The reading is 60 km/h
